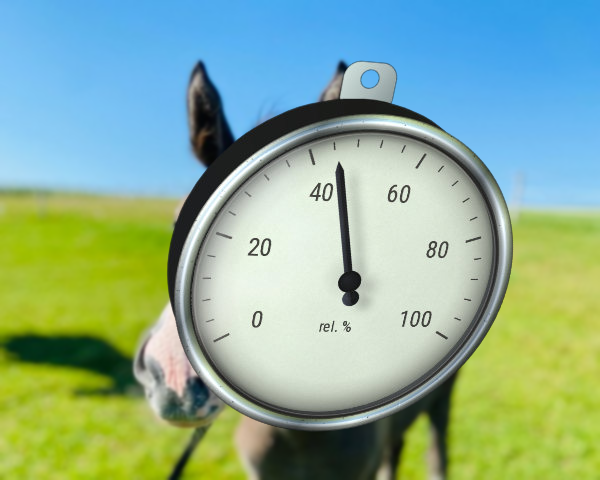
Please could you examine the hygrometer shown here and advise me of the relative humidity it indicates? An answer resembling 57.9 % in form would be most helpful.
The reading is 44 %
